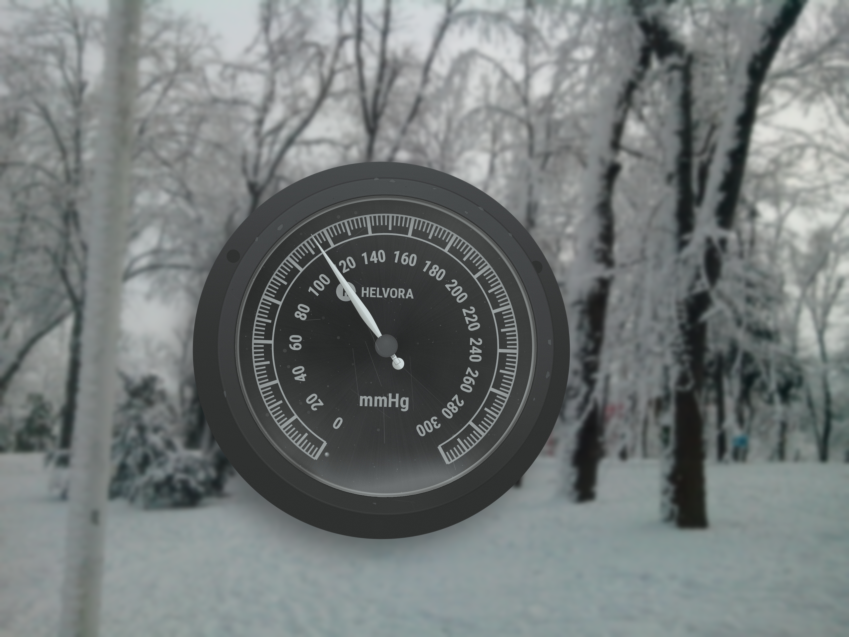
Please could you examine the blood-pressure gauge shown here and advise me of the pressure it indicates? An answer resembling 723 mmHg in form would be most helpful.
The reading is 114 mmHg
